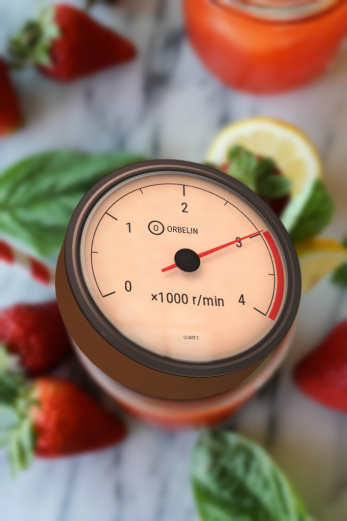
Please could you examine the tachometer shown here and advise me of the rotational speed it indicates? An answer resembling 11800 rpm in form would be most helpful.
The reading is 3000 rpm
